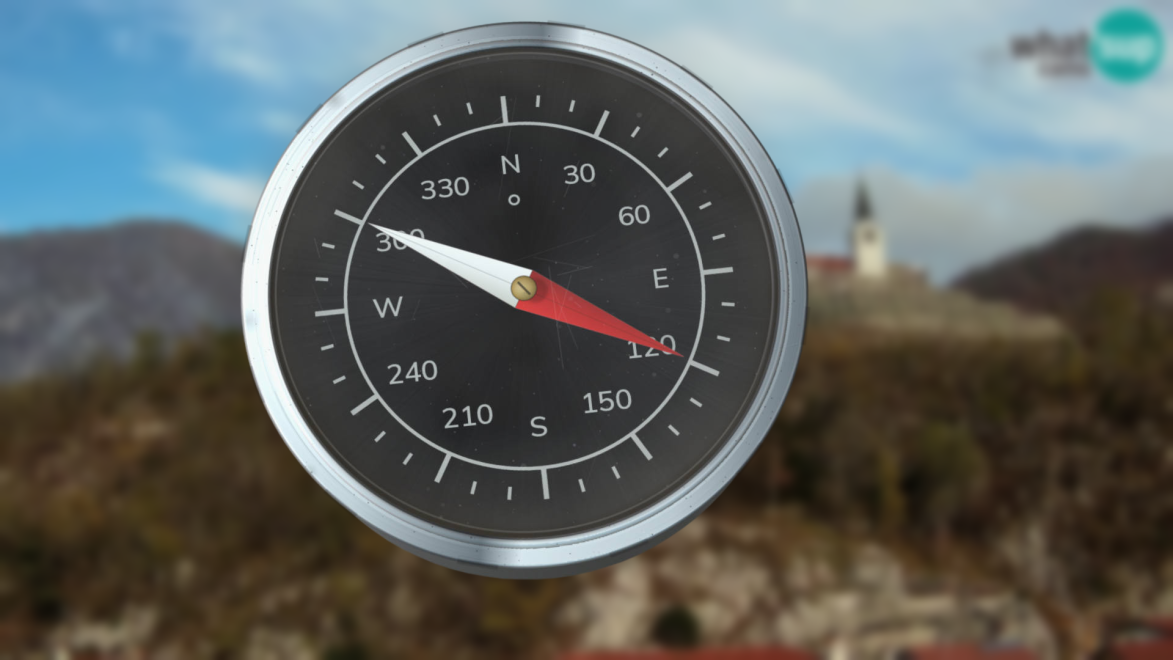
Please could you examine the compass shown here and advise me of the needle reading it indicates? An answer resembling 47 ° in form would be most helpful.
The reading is 120 °
